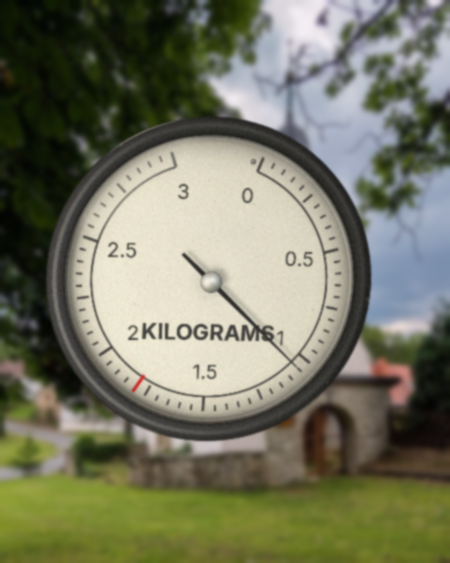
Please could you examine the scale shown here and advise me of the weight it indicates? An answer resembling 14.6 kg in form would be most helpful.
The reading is 1.05 kg
